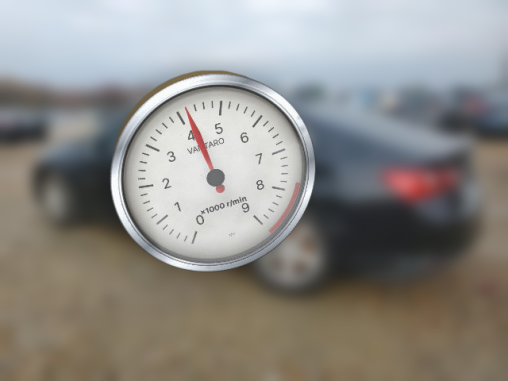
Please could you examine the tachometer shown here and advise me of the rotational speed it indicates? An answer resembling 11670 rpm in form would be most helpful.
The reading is 4200 rpm
